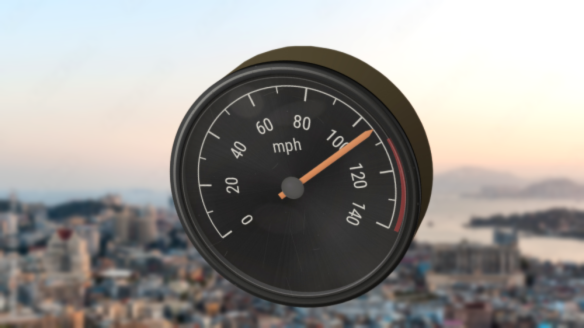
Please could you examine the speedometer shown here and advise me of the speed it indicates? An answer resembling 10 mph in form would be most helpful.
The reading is 105 mph
